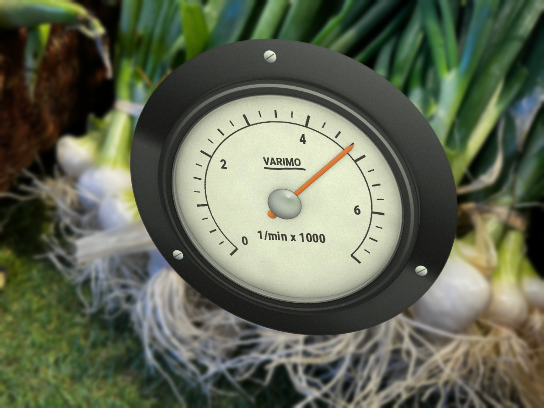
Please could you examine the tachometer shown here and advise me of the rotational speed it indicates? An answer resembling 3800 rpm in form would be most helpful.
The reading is 4750 rpm
